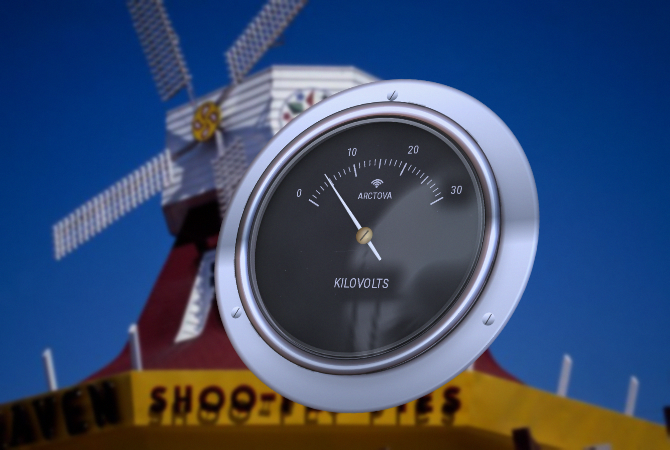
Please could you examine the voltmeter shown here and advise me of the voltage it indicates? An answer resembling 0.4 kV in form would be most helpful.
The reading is 5 kV
